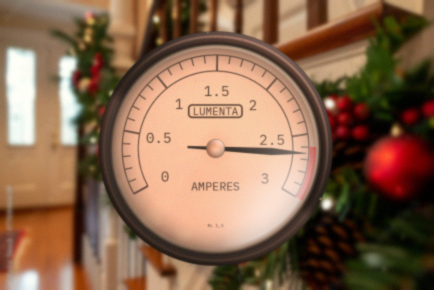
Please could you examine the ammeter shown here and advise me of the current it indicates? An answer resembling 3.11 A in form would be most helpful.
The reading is 2.65 A
